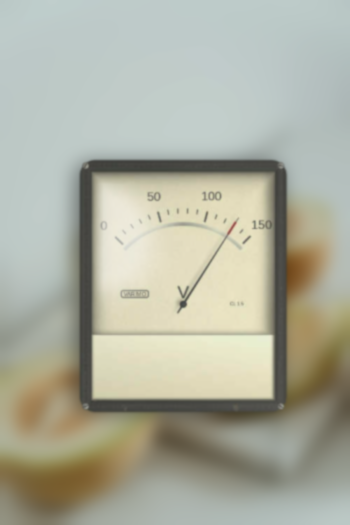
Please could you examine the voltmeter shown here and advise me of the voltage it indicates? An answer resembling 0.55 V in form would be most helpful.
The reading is 130 V
